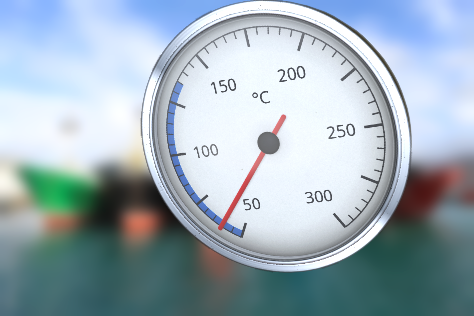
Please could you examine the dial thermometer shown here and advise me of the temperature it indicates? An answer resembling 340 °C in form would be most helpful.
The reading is 60 °C
